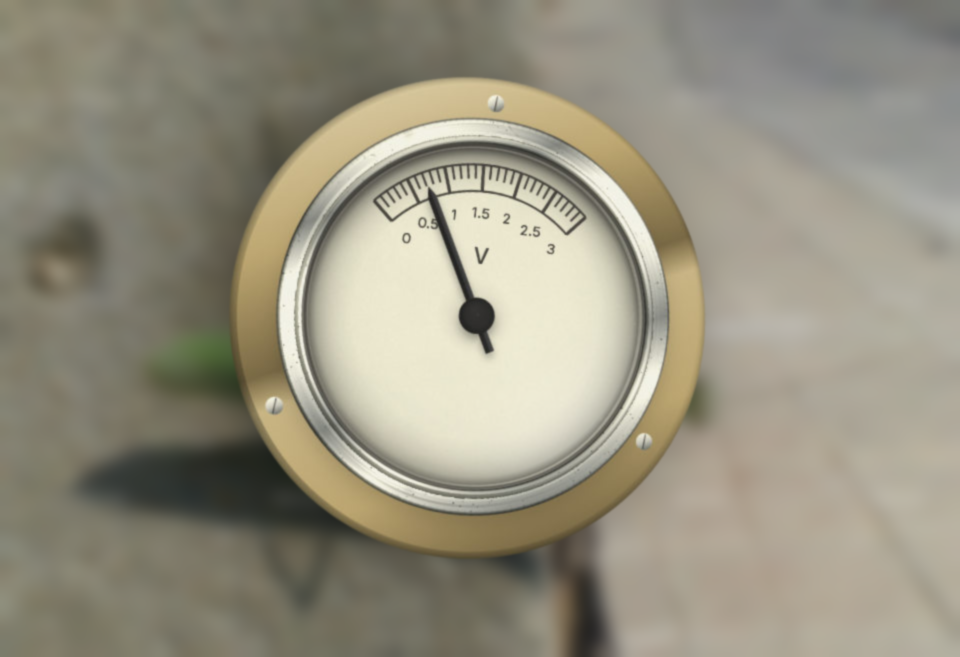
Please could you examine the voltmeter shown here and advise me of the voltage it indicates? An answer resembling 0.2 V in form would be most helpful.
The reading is 0.7 V
